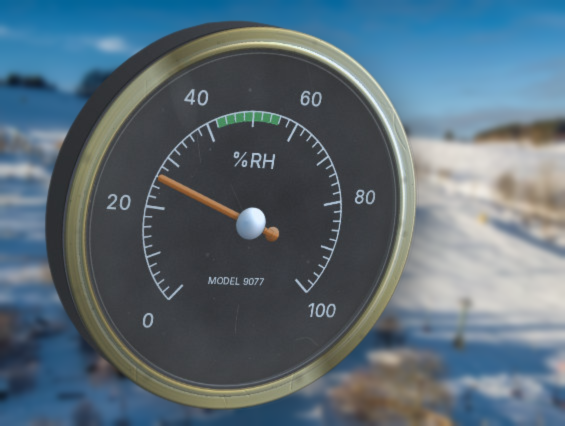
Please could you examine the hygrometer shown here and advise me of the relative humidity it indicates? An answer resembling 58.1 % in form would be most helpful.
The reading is 26 %
